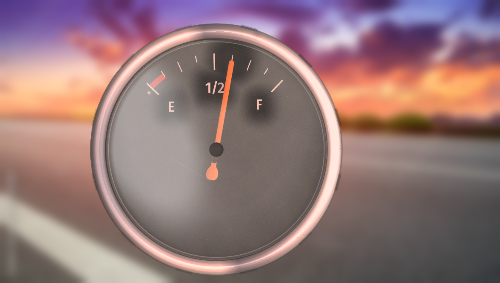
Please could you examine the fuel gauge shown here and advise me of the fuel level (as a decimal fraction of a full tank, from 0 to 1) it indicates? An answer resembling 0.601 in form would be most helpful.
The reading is 0.625
